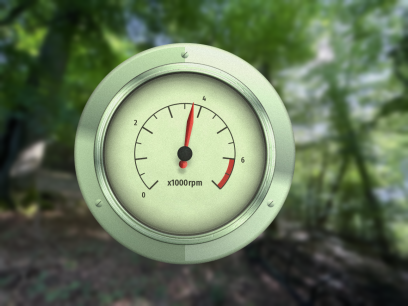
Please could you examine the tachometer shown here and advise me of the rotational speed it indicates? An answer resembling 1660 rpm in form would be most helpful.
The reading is 3750 rpm
